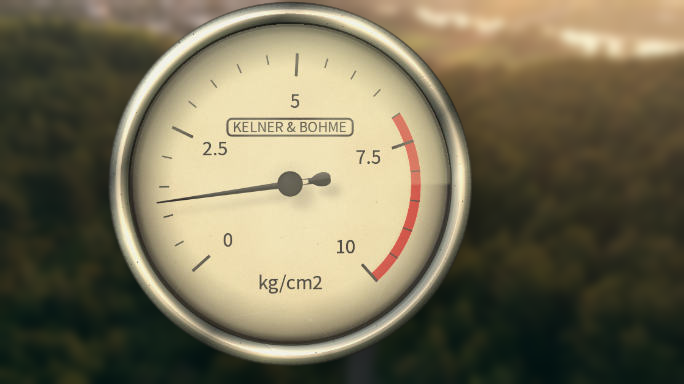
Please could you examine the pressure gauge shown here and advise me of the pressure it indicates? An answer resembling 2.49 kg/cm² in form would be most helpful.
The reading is 1.25 kg/cm²
